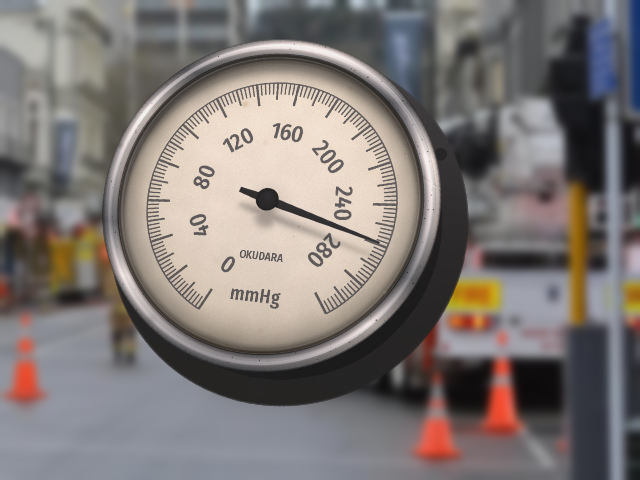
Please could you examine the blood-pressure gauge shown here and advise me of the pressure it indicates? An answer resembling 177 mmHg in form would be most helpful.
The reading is 260 mmHg
